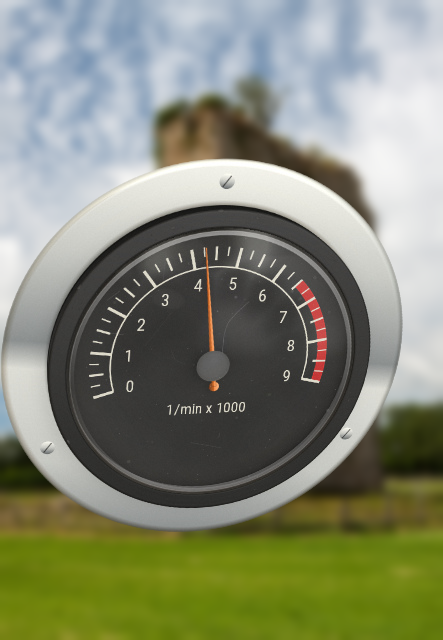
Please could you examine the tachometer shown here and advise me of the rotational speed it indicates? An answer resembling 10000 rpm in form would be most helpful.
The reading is 4250 rpm
